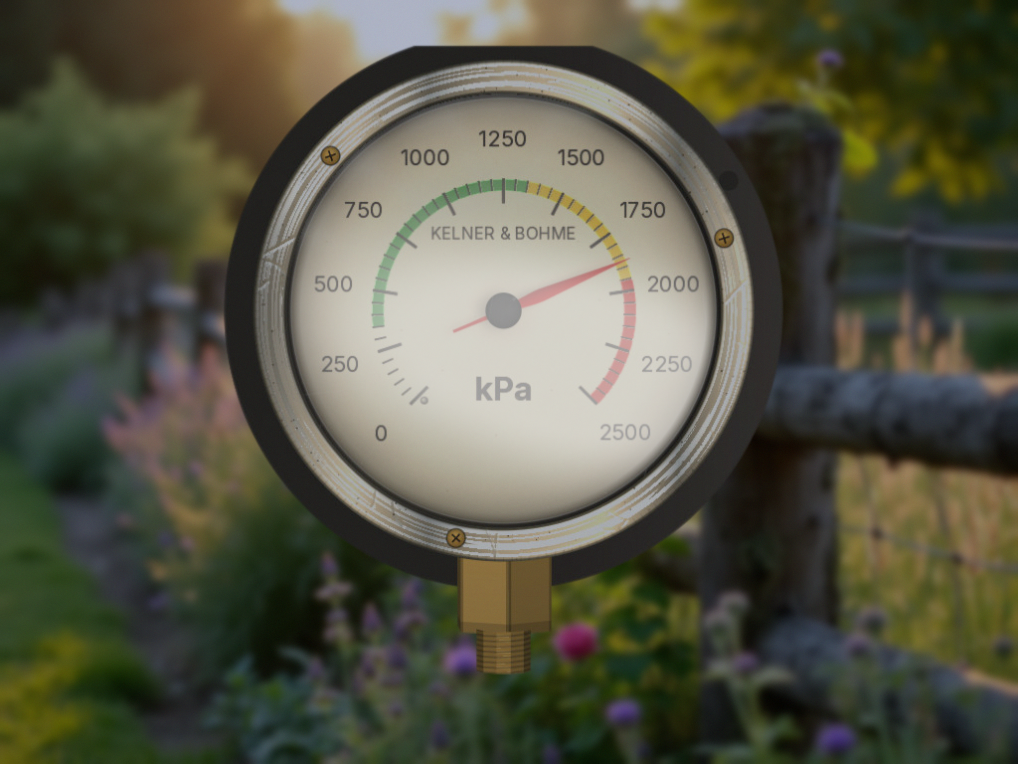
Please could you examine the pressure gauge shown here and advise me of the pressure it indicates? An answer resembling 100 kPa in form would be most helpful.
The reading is 1875 kPa
